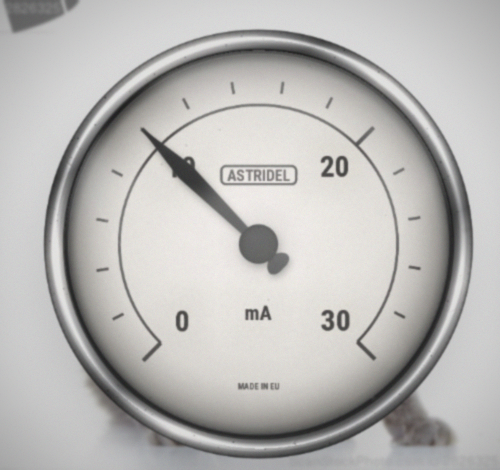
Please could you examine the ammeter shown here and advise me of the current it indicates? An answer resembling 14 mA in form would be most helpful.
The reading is 10 mA
